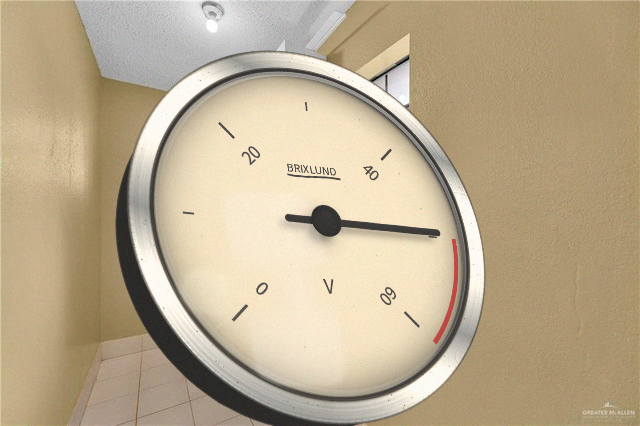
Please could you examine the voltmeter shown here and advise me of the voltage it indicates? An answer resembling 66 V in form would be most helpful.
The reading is 50 V
